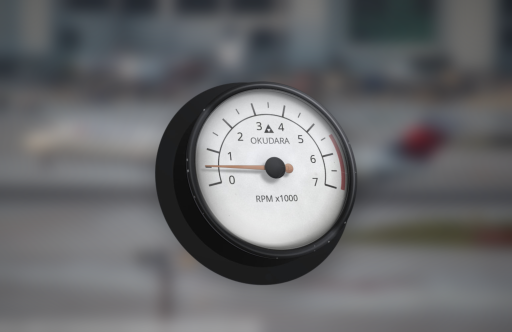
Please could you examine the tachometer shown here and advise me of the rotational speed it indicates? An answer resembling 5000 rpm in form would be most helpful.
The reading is 500 rpm
